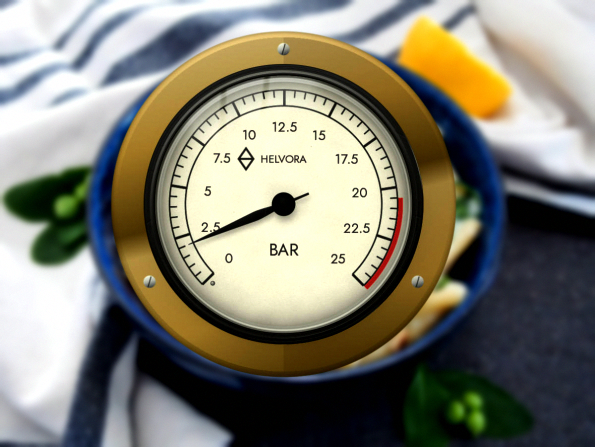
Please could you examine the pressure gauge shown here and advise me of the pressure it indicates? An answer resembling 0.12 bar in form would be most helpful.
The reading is 2 bar
